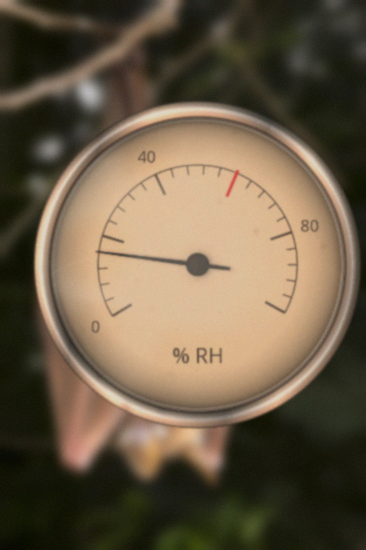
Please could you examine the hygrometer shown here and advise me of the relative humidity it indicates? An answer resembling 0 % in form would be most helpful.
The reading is 16 %
